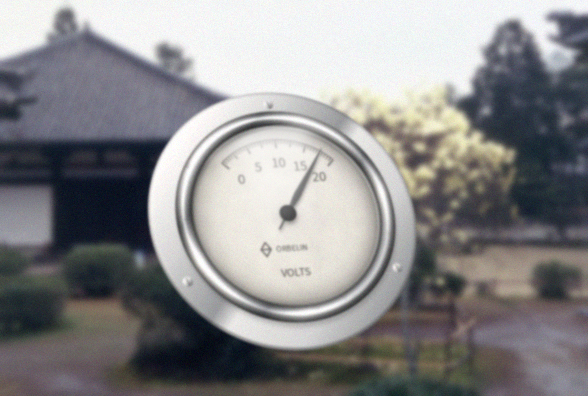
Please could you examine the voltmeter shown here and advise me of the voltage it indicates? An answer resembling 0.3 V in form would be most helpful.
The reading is 17.5 V
